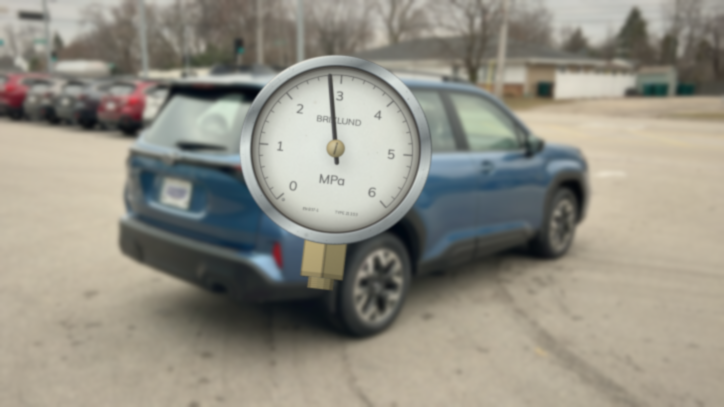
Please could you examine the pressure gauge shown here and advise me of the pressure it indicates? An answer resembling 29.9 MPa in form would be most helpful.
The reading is 2.8 MPa
